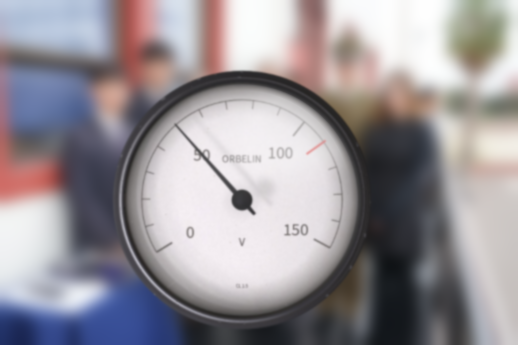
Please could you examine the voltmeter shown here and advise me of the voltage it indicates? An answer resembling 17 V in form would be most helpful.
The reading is 50 V
